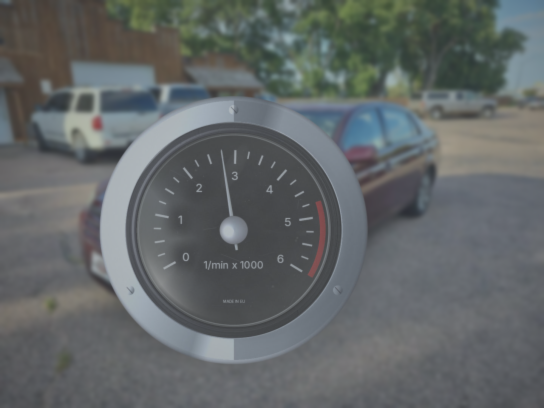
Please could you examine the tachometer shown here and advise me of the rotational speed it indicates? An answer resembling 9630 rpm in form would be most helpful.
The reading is 2750 rpm
